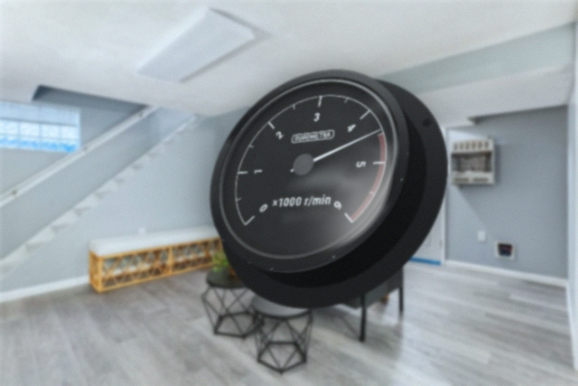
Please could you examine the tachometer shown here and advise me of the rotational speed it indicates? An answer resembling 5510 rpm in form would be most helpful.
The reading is 4500 rpm
